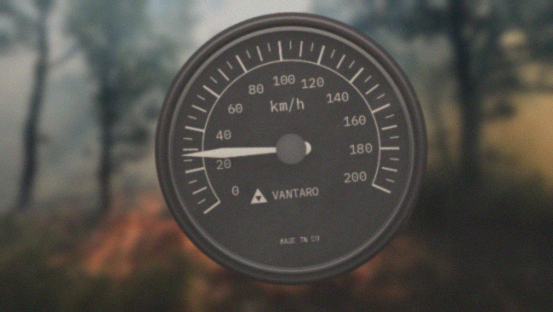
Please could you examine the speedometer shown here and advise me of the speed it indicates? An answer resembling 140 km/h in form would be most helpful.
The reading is 27.5 km/h
